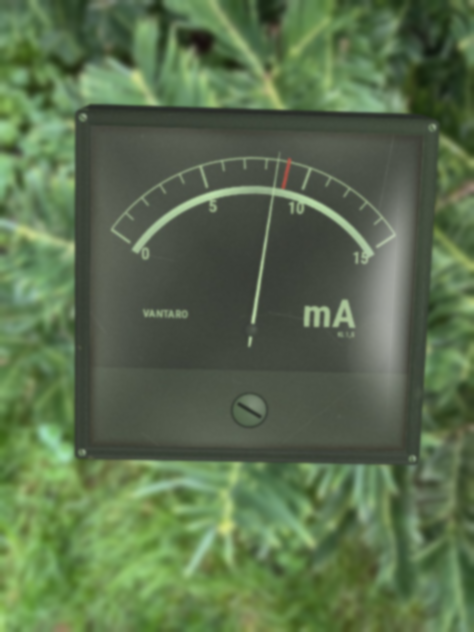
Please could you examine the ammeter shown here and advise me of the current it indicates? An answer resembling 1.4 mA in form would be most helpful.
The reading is 8.5 mA
